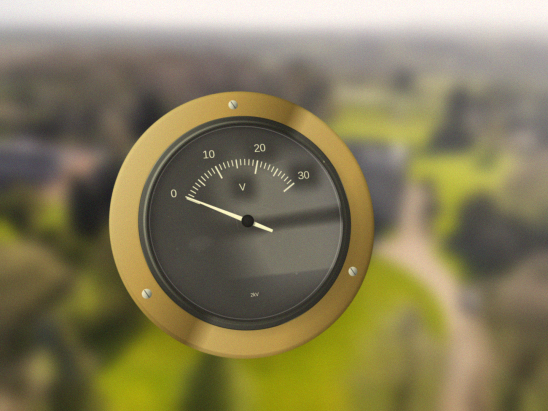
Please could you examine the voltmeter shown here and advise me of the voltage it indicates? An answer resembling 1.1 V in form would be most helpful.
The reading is 0 V
